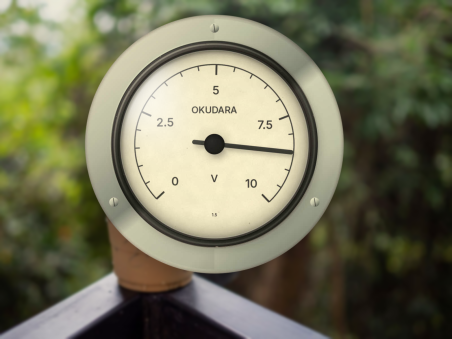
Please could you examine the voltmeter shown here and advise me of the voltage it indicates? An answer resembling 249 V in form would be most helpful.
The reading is 8.5 V
